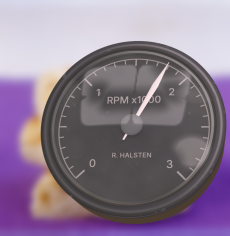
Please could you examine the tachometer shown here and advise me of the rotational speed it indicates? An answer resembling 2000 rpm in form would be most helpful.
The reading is 1800 rpm
